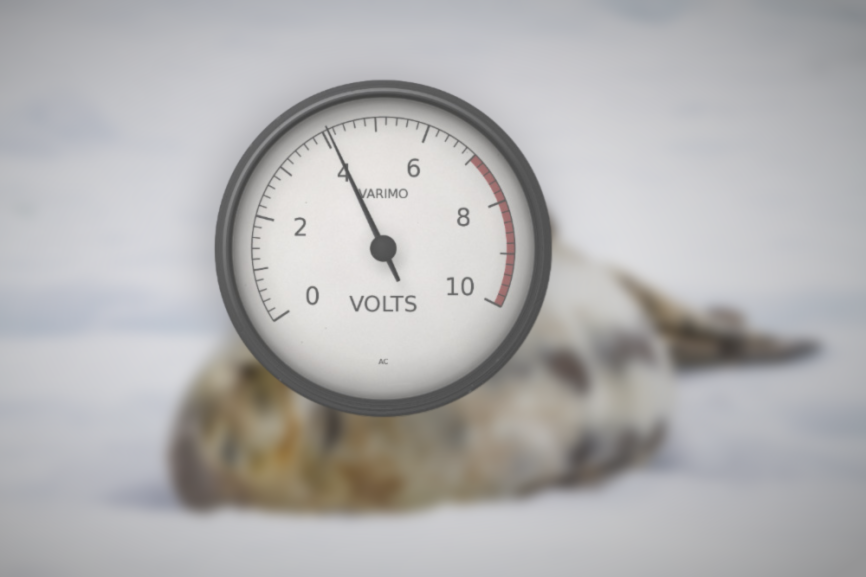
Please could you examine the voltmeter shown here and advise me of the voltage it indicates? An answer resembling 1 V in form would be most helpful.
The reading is 4.1 V
